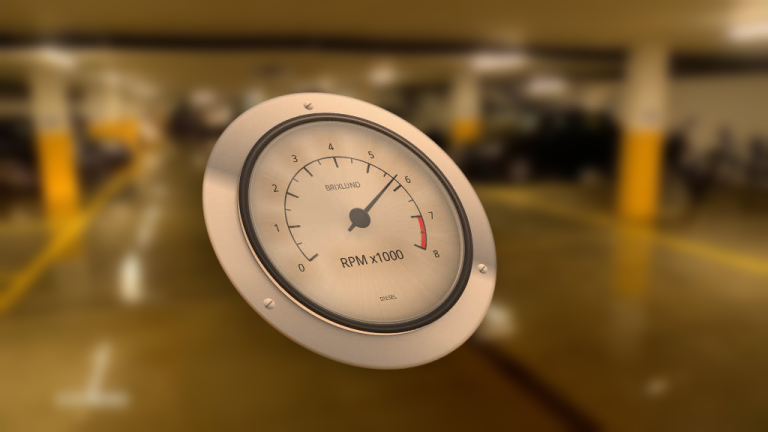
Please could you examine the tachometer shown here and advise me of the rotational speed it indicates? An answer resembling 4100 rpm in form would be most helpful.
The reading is 5750 rpm
